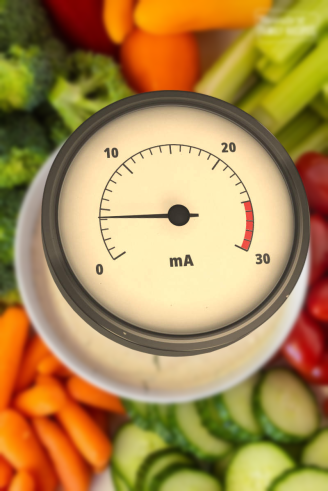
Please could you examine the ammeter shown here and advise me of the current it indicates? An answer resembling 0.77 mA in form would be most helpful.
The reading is 4 mA
